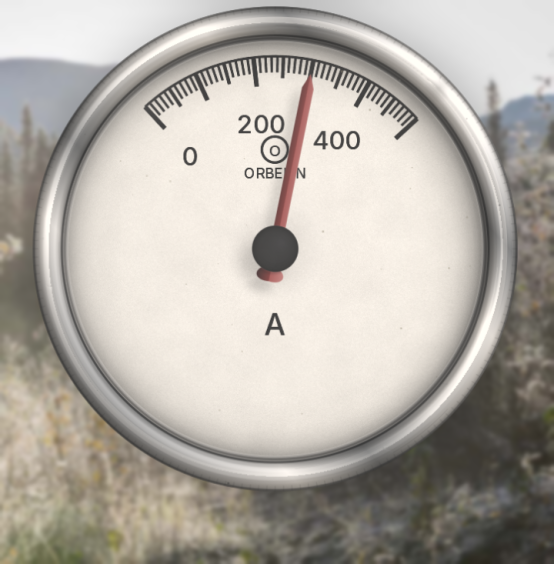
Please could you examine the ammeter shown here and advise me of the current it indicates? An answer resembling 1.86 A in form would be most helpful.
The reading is 300 A
